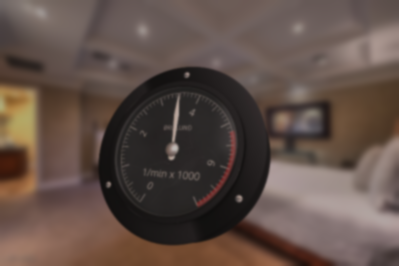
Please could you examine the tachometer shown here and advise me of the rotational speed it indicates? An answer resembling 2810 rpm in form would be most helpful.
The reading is 3500 rpm
